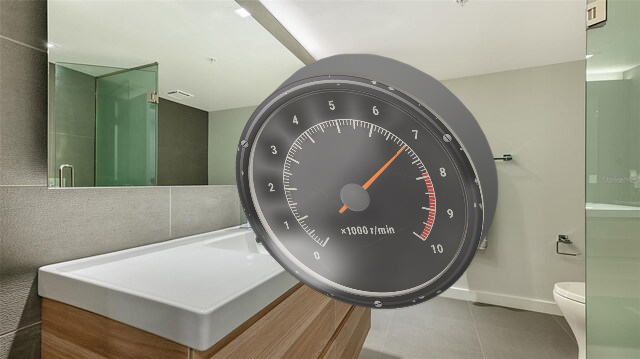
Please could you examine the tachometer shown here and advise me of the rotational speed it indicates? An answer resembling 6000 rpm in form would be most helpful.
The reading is 7000 rpm
